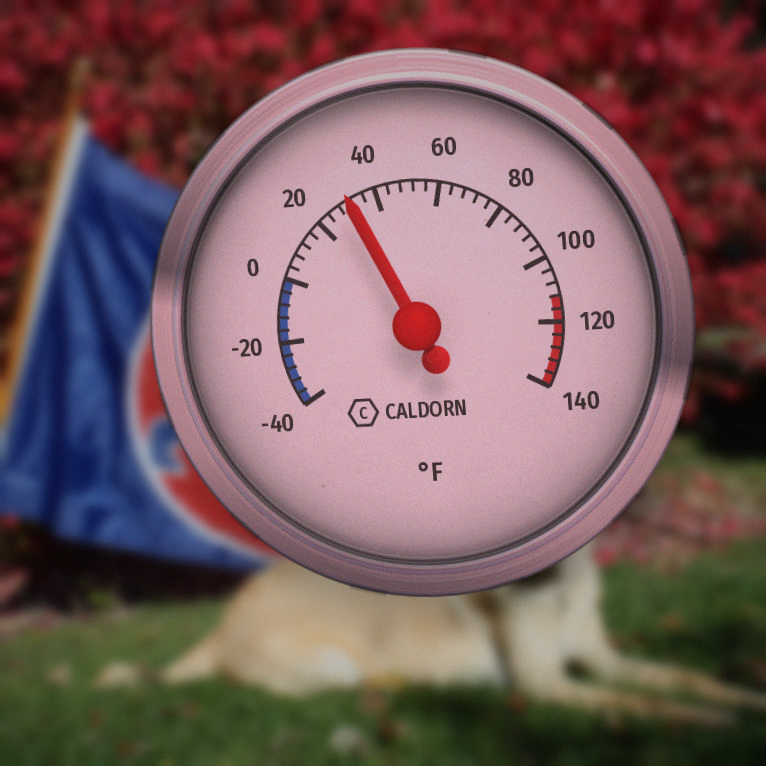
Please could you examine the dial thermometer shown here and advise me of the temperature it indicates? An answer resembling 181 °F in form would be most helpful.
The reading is 32 °F
